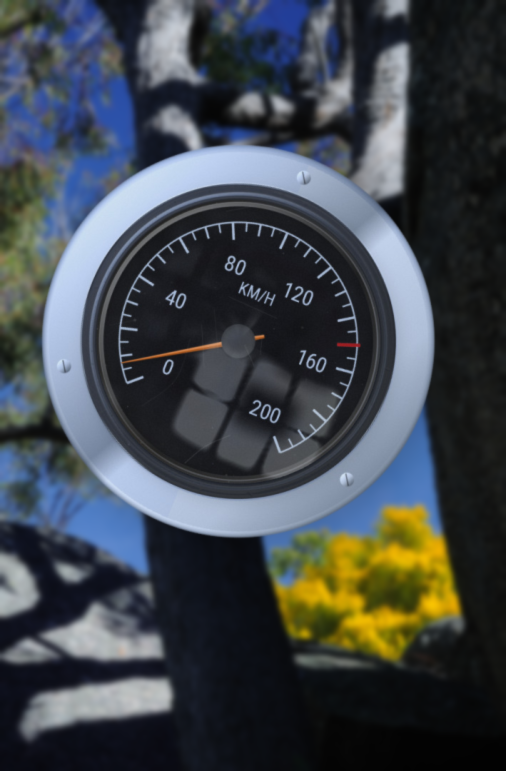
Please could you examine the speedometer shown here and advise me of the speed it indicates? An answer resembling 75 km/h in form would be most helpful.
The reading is 7.5 km/h
